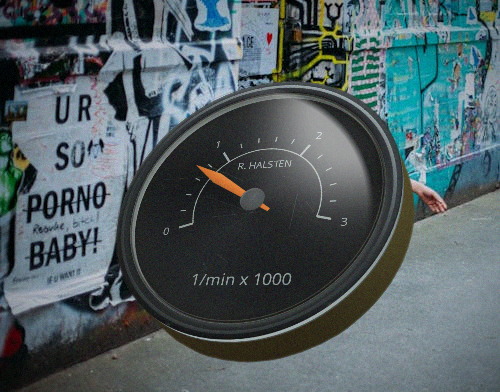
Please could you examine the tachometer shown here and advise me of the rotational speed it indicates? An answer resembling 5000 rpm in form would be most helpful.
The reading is 700 rpm
